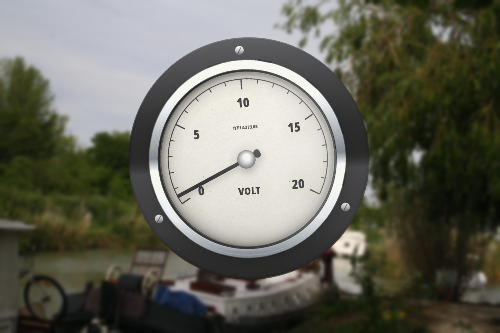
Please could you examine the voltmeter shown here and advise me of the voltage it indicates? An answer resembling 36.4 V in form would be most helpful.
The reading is 0.5 V
